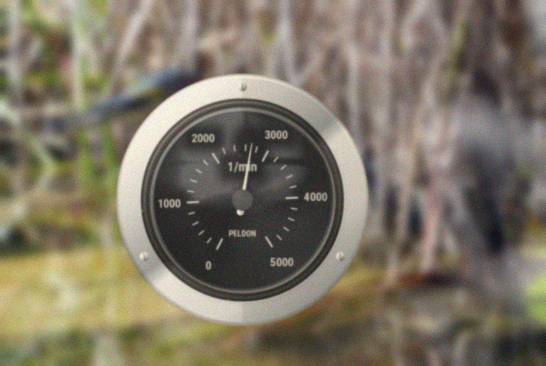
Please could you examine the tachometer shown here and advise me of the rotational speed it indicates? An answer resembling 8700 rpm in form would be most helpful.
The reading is 2700 rpm
